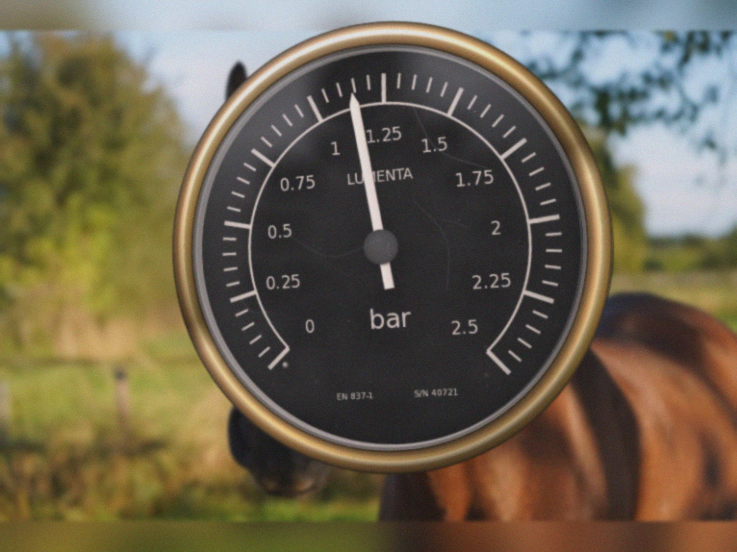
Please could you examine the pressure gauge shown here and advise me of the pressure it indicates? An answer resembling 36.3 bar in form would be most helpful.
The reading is 1.15 bar
